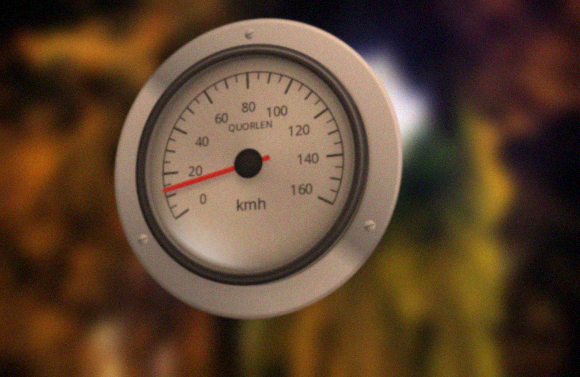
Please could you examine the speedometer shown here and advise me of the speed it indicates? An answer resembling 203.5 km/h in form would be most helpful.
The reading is 12.5 km/h
